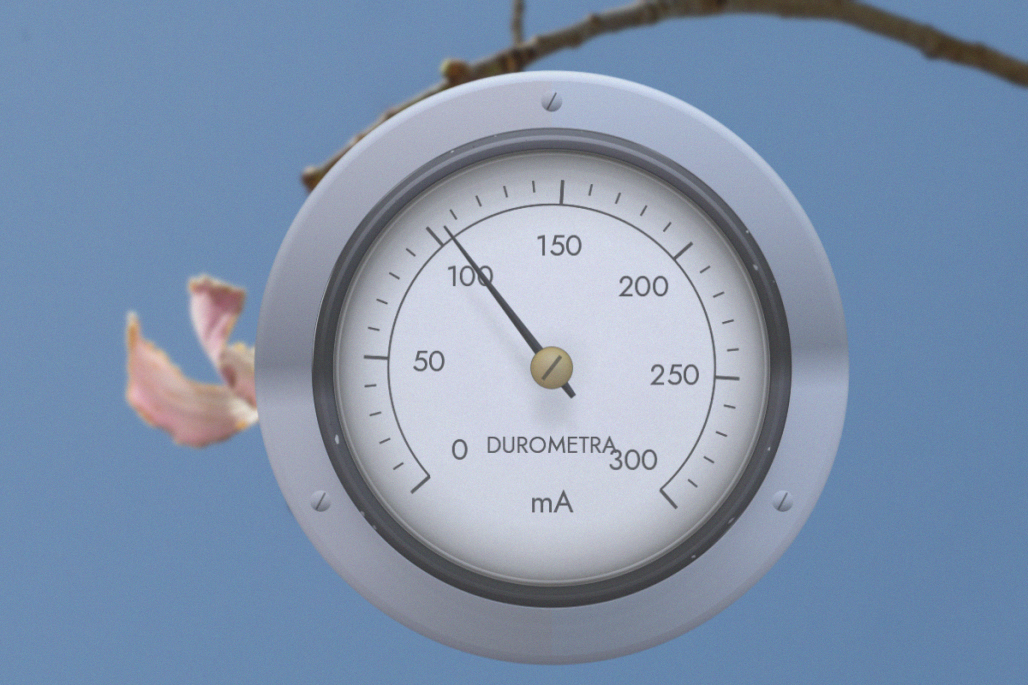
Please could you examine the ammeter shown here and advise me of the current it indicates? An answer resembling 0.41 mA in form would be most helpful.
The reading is 105 mA
